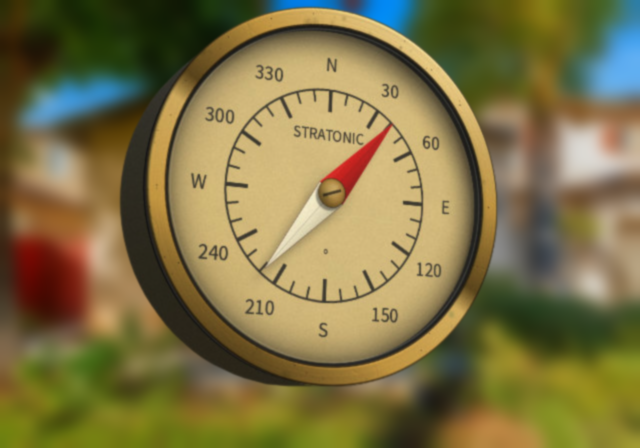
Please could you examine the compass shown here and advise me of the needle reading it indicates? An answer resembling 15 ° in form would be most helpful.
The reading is 40 °
